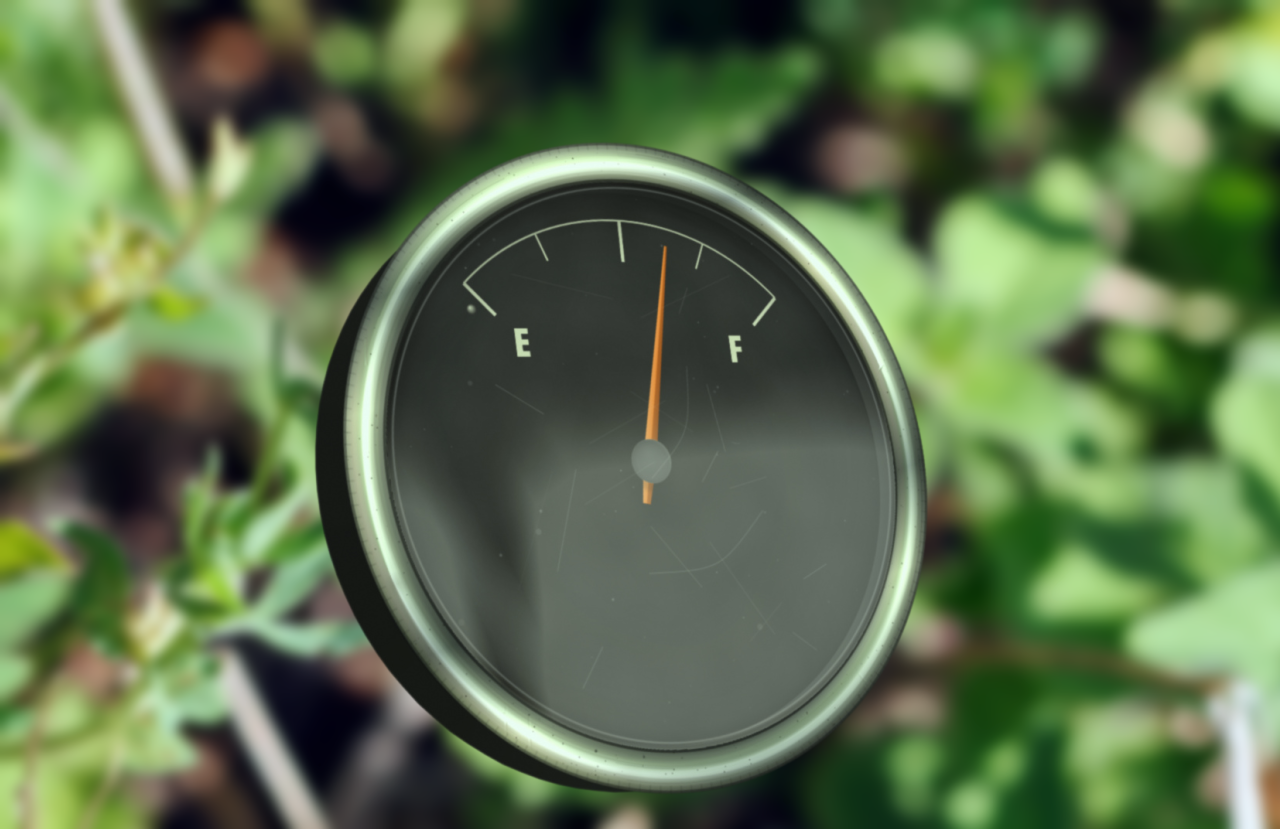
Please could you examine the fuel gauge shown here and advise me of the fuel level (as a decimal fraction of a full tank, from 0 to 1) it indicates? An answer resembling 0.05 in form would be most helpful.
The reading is 0.625
